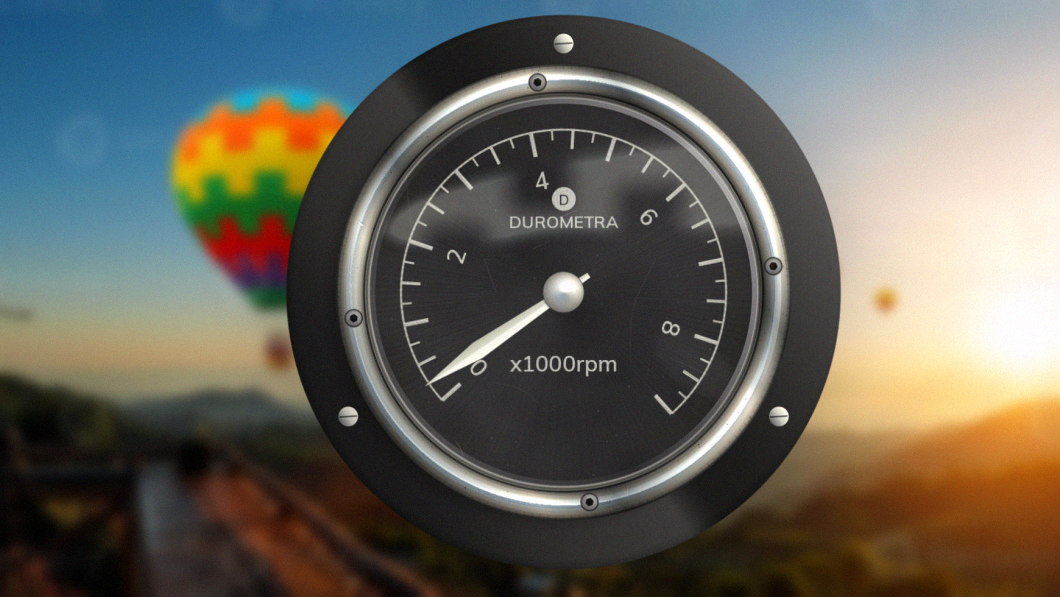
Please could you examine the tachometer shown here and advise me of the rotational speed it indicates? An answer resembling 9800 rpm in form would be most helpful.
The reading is 250 rpm
